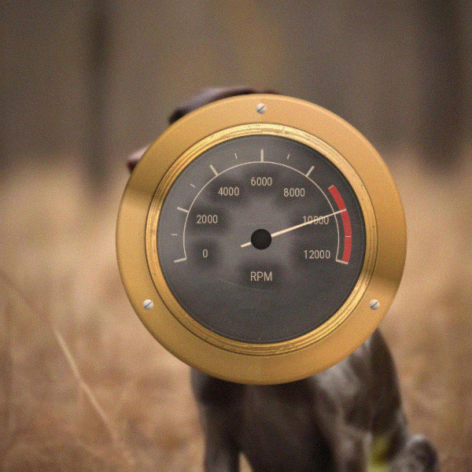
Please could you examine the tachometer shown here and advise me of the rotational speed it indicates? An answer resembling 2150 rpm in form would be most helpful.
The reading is 10000 rpm
